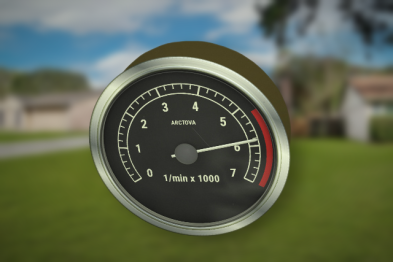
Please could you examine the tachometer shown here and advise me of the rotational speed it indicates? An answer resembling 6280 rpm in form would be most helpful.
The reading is 5800 rpm
